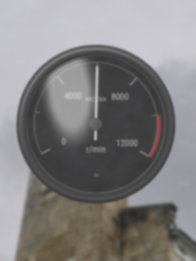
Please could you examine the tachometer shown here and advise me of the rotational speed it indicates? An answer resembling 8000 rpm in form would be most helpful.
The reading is 6000 rpm
